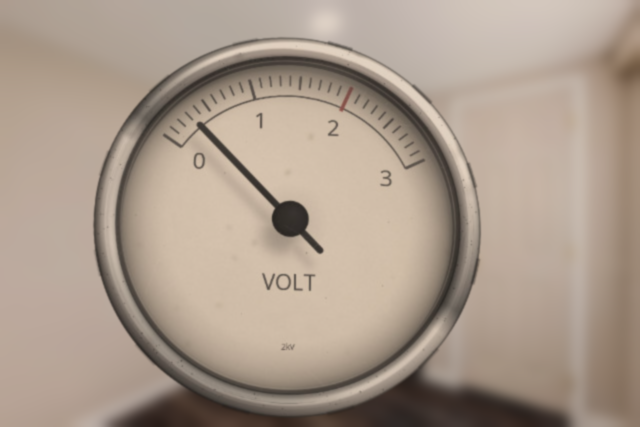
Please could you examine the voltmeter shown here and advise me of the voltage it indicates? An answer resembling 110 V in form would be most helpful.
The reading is 0.3 V
